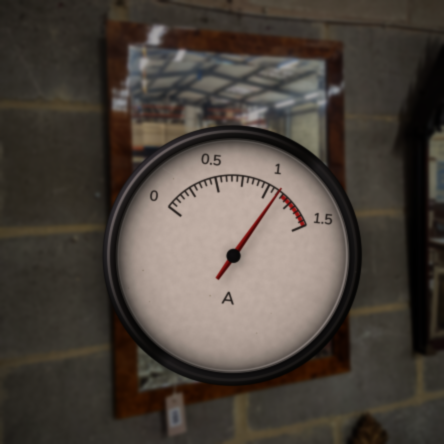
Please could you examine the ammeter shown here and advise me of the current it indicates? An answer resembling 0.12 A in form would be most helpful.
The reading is 1.1 A
